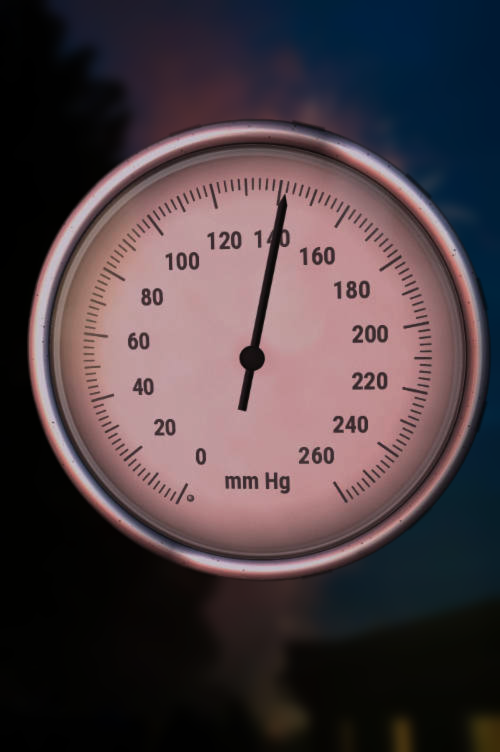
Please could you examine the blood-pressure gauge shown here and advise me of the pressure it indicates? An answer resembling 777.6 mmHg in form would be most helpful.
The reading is 142 mmHg
